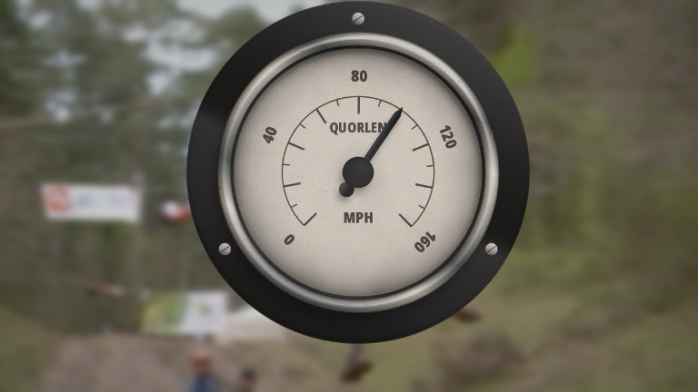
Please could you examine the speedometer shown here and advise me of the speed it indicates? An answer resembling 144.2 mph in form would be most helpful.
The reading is 100 mph
